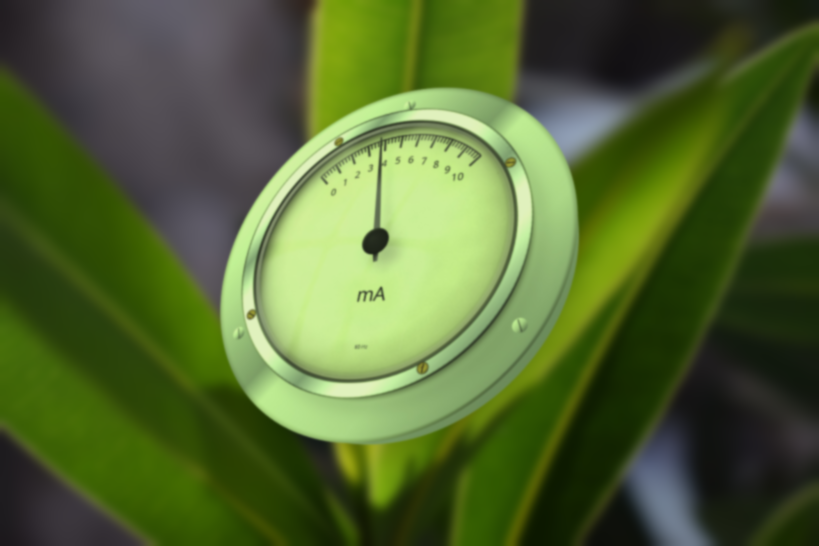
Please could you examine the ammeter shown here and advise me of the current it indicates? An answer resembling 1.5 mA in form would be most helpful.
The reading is 4 mA
